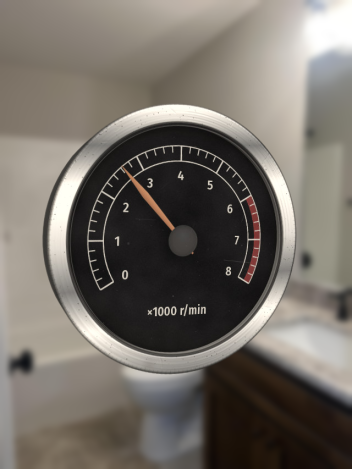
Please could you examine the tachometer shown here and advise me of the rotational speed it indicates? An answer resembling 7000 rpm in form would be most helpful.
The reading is 2600 rpm
